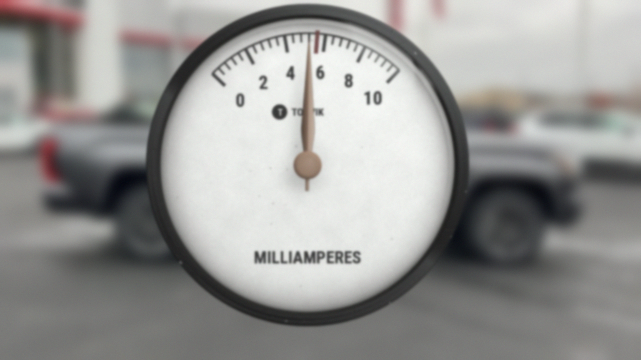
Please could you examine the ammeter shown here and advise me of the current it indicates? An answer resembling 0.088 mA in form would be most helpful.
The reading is 5.2 mA
